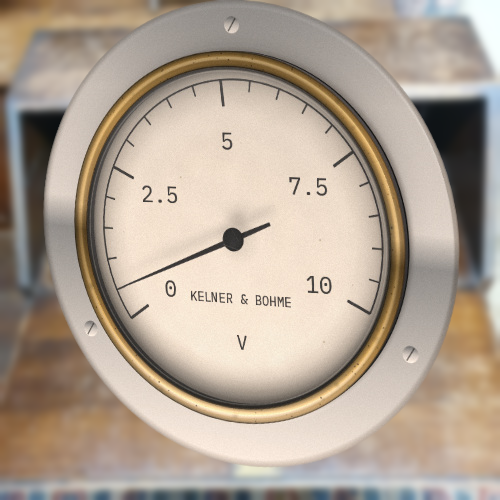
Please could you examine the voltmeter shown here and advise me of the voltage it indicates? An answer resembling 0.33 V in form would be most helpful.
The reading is 0.5 V
